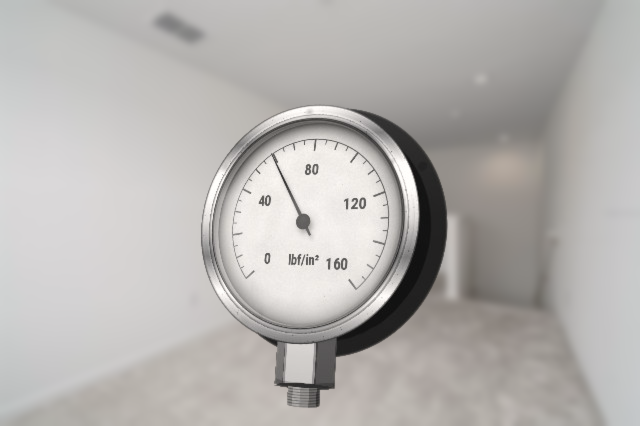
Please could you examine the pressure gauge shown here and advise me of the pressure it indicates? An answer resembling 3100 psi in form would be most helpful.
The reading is 60 psi
